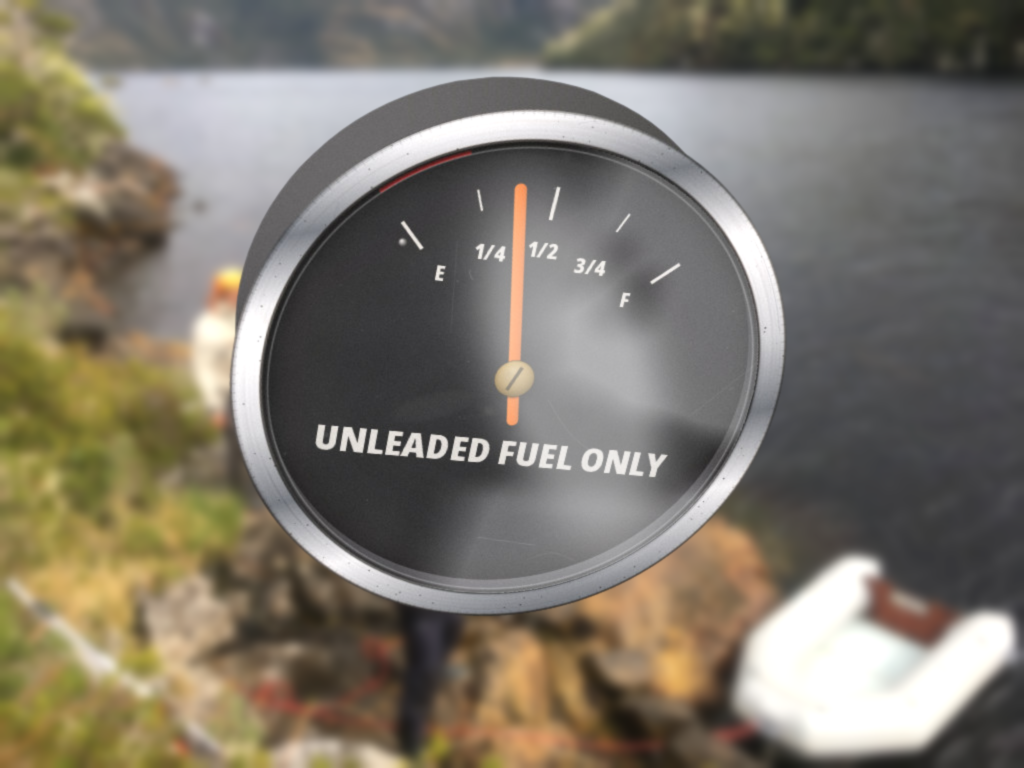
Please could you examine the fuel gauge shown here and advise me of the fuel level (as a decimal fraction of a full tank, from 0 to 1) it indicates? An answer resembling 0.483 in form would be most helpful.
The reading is 0.375
